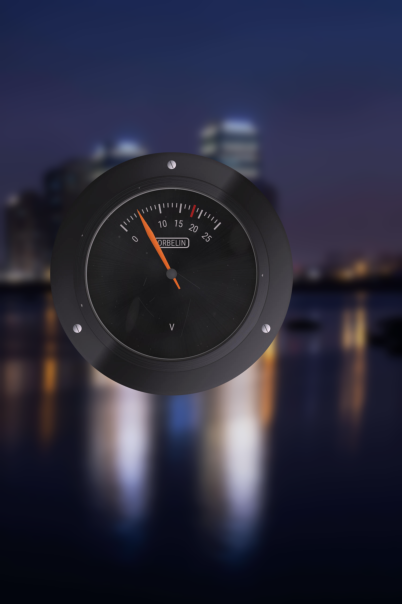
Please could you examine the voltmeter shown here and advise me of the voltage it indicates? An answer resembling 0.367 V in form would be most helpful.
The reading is 5 V
